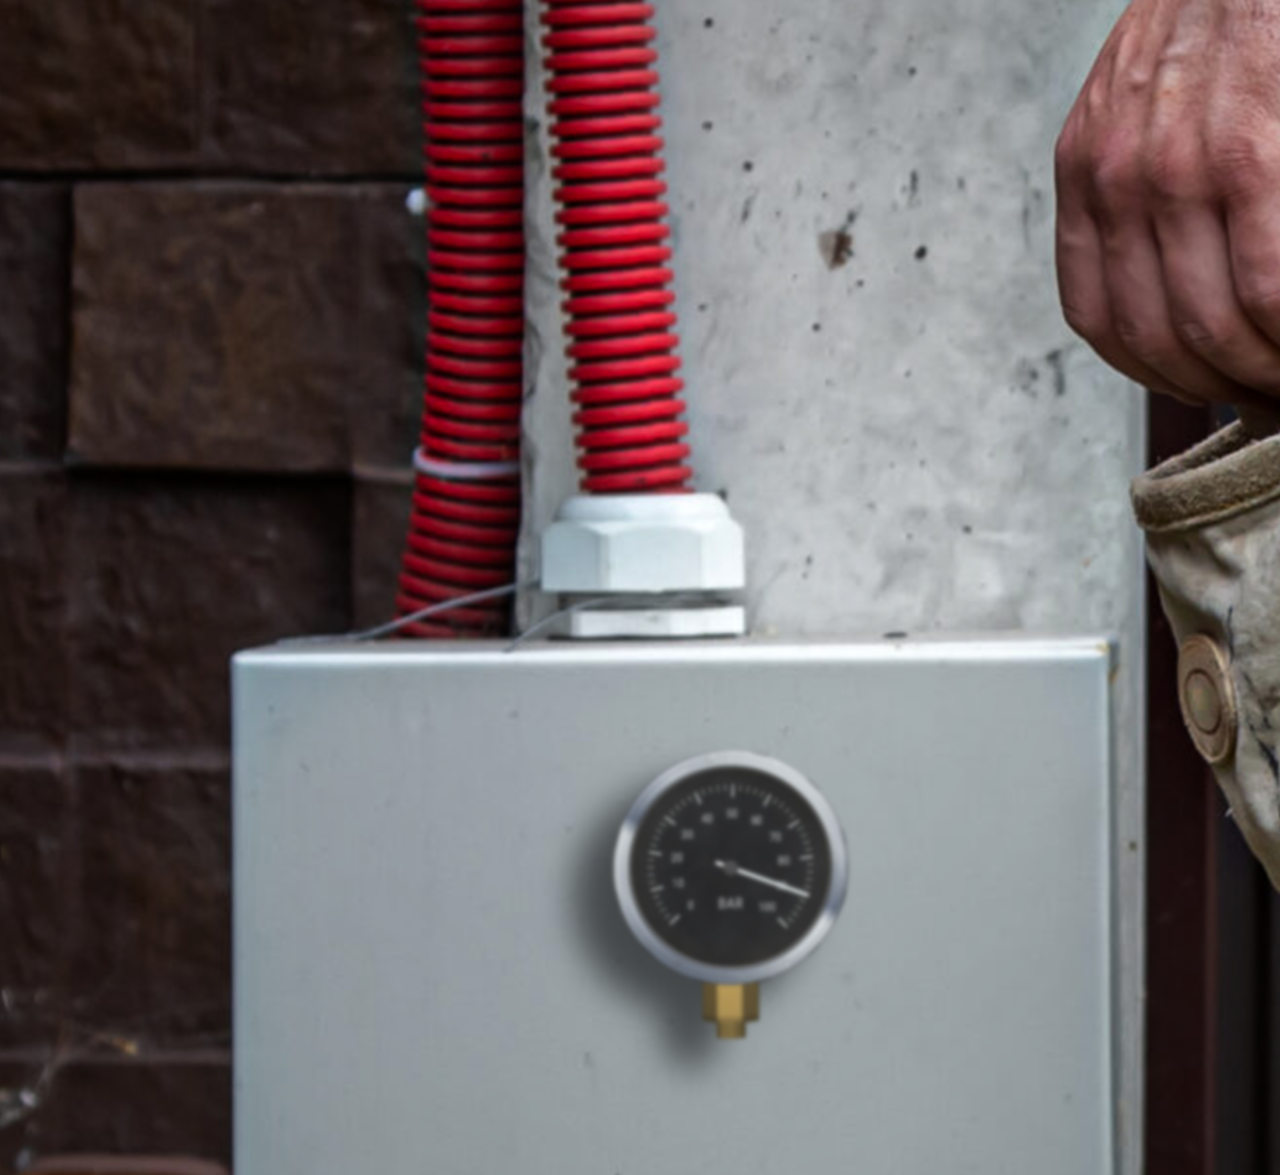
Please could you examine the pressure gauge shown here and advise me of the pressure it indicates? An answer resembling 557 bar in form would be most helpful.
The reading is 90 bar
